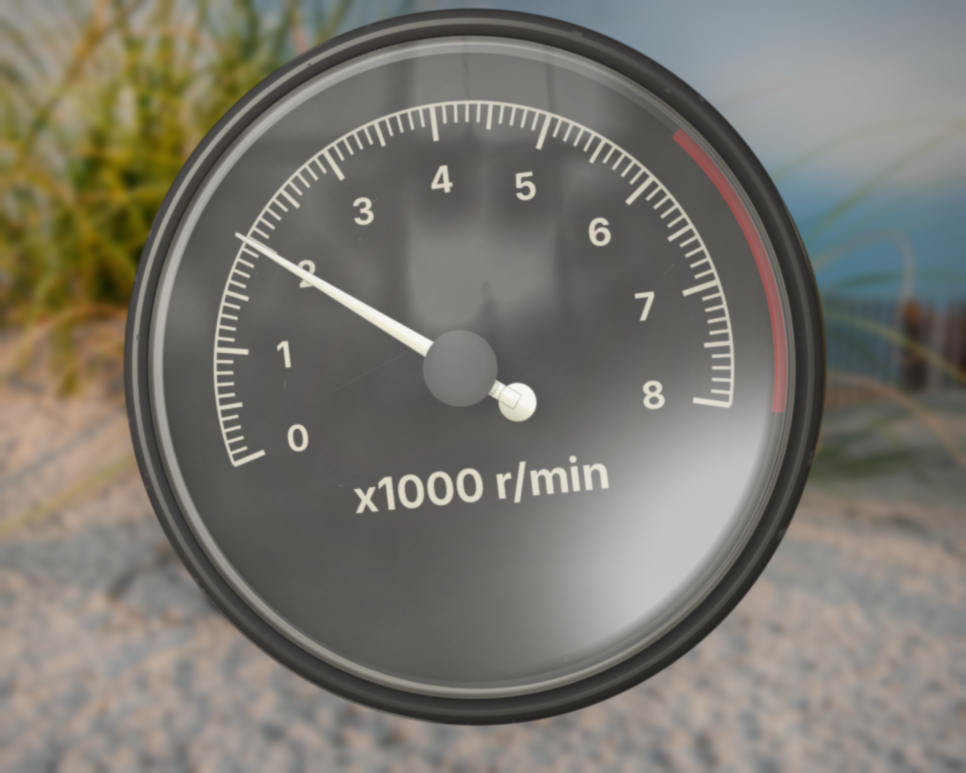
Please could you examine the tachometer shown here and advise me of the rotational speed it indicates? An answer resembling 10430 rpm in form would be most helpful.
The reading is 2000 rpm
